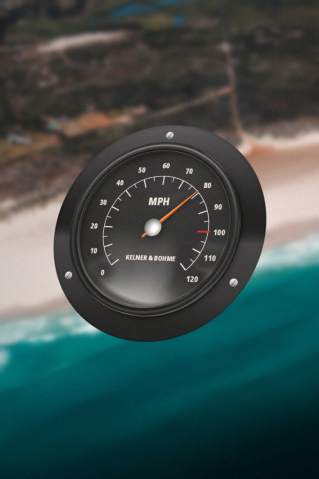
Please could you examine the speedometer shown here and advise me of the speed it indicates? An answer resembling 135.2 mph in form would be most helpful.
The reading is 80 mph
